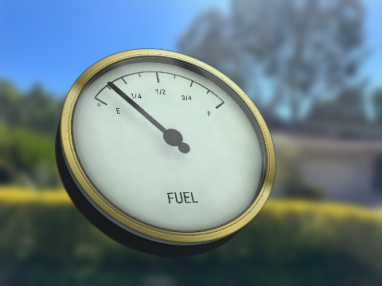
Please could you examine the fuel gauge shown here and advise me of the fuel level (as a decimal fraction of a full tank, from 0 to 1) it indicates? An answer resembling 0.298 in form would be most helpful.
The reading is 0.125
